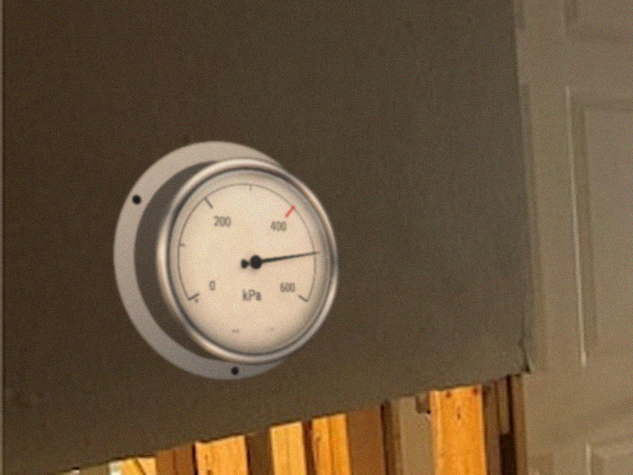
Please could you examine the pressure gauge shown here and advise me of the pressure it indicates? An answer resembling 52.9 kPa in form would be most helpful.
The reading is 500 kPa
